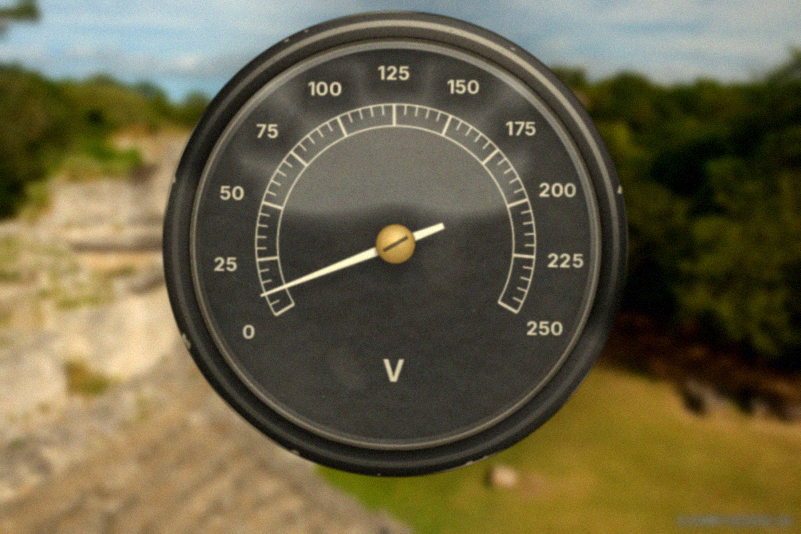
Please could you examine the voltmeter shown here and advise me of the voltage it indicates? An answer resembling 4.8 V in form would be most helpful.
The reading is 10 V
